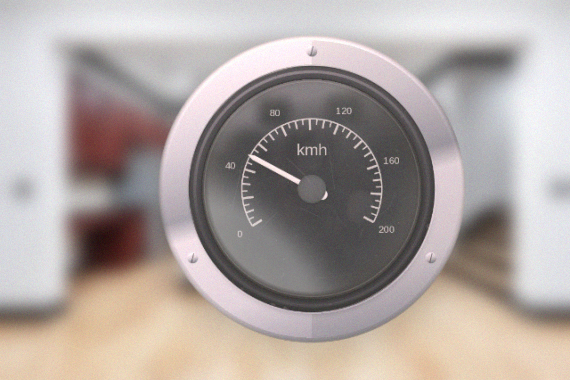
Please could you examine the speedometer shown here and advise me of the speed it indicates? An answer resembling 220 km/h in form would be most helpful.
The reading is 50 km/h
